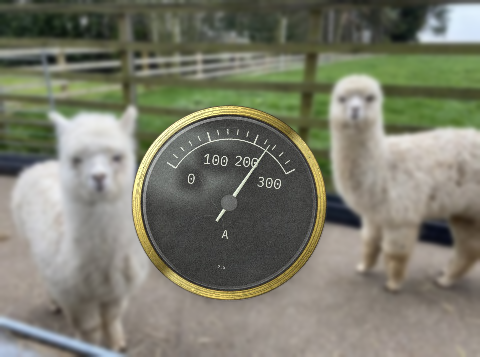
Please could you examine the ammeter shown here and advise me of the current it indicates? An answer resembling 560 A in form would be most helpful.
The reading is 230 A
